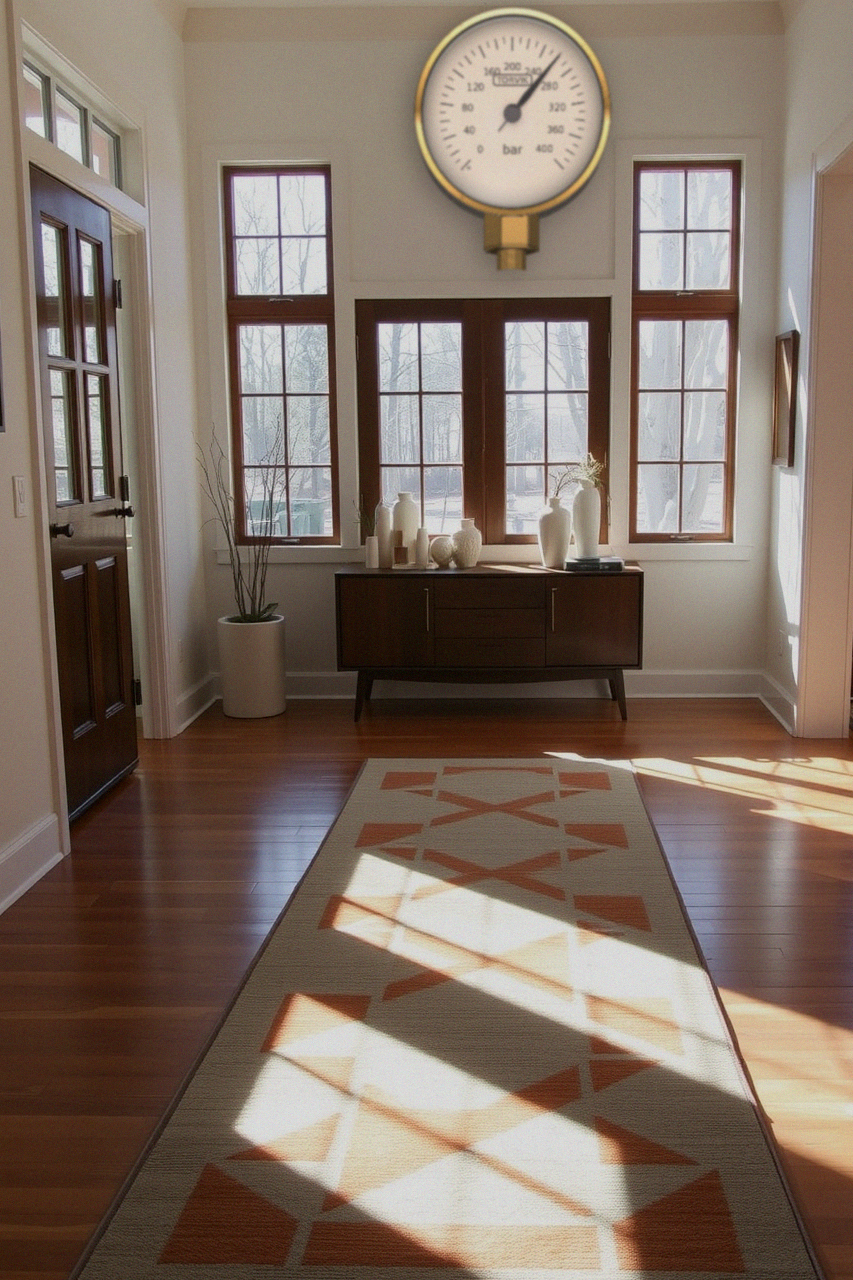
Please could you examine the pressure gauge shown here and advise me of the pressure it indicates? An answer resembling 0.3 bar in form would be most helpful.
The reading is 260 bar
